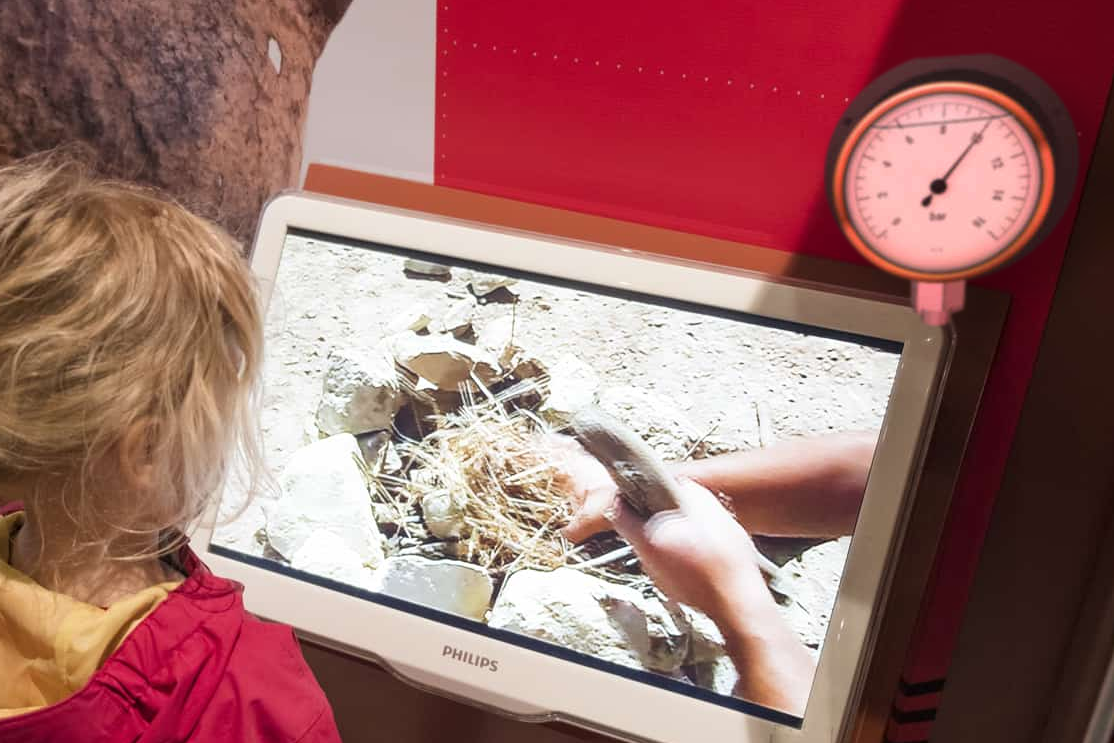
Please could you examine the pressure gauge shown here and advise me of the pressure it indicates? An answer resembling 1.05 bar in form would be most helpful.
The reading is 10 bar
